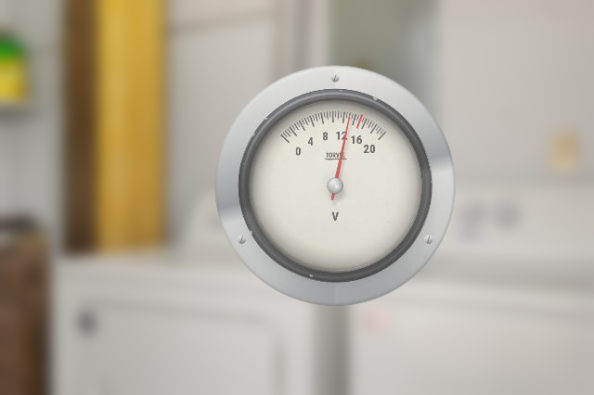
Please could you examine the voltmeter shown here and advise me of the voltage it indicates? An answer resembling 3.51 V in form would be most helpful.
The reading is 13 V
